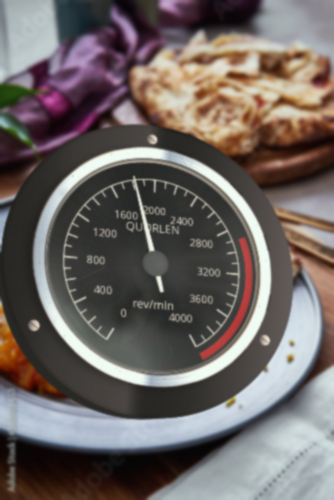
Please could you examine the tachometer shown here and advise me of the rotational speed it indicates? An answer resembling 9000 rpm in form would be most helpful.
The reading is 1800 rpm
